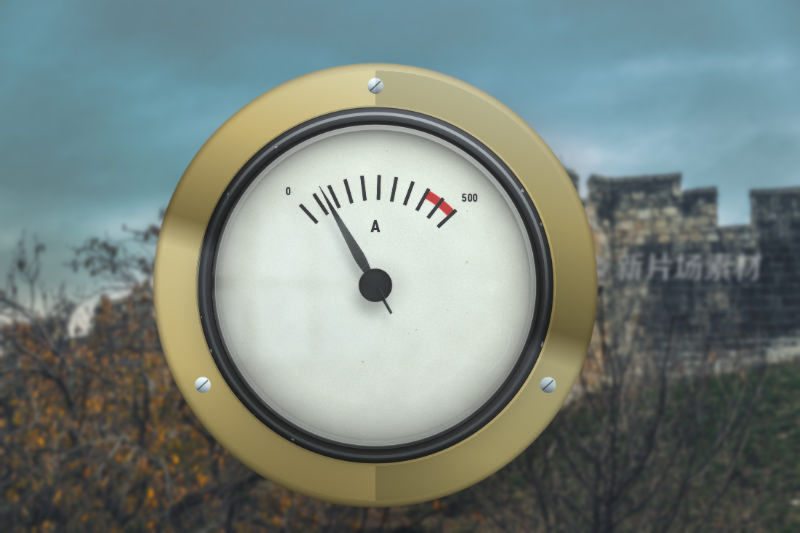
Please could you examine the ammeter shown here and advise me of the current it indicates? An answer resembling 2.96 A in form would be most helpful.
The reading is 75 A
